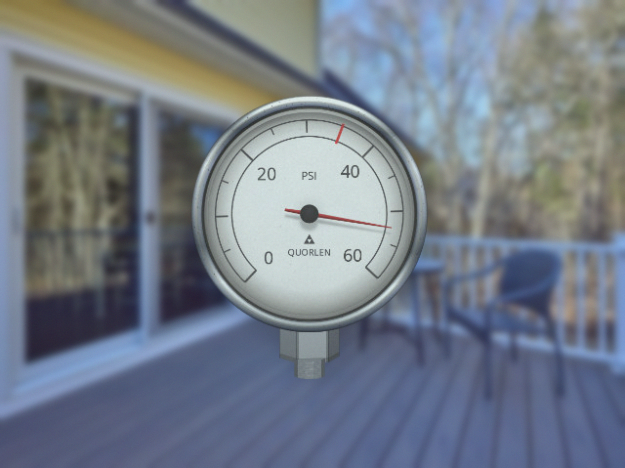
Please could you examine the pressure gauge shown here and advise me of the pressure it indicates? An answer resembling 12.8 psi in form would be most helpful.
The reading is 52.5 psi
